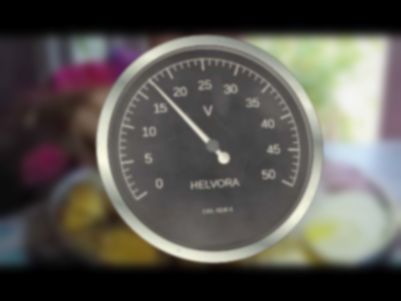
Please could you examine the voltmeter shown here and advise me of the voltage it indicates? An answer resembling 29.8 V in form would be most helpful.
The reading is 17 V
